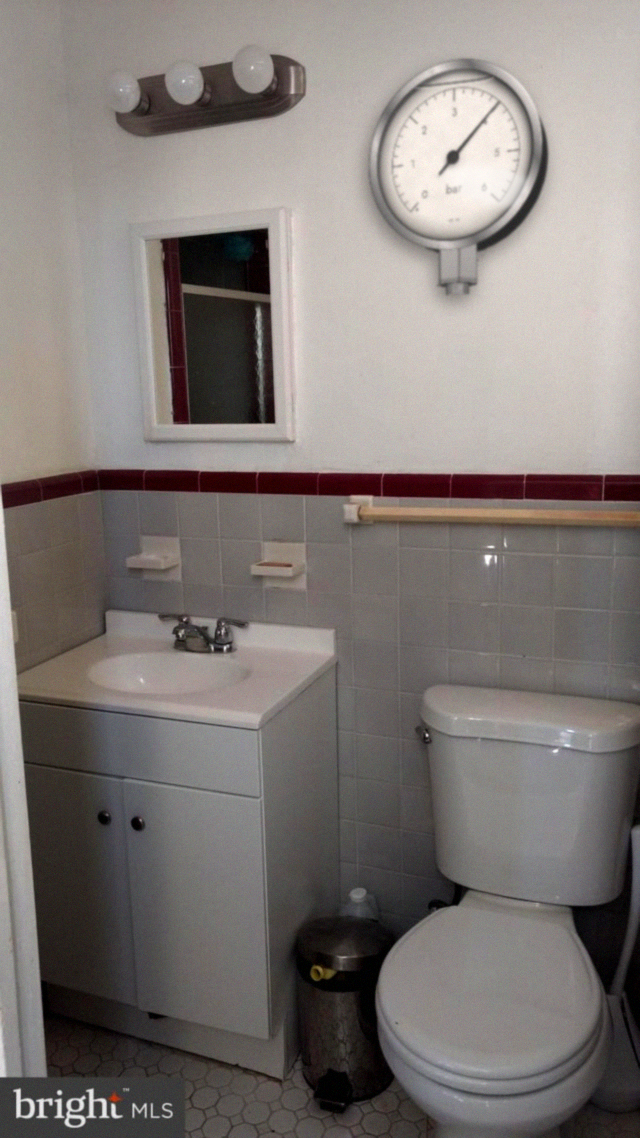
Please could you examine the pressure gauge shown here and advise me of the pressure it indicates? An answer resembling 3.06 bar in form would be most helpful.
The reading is 4 bar
